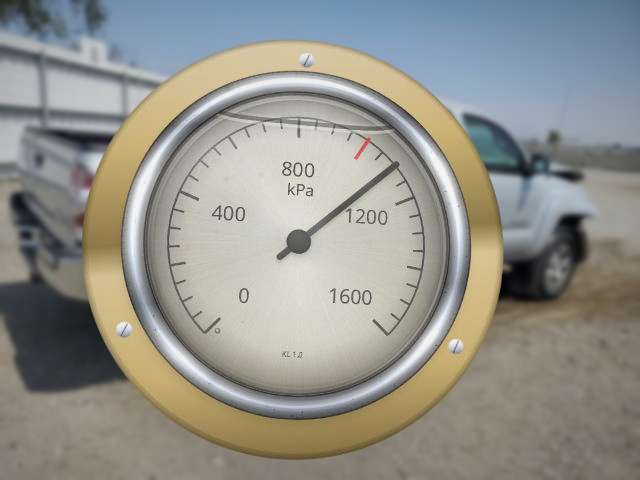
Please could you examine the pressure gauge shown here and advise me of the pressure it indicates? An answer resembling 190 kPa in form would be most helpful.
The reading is 1100 kPa
